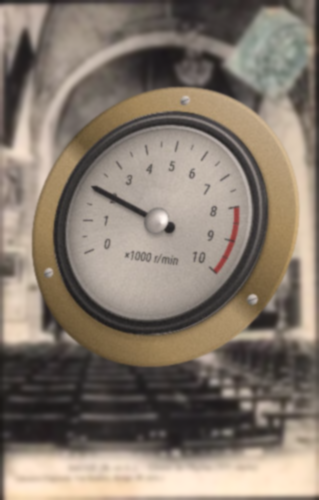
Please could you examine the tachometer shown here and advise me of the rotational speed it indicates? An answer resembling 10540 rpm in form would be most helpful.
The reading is 2000 rpm
